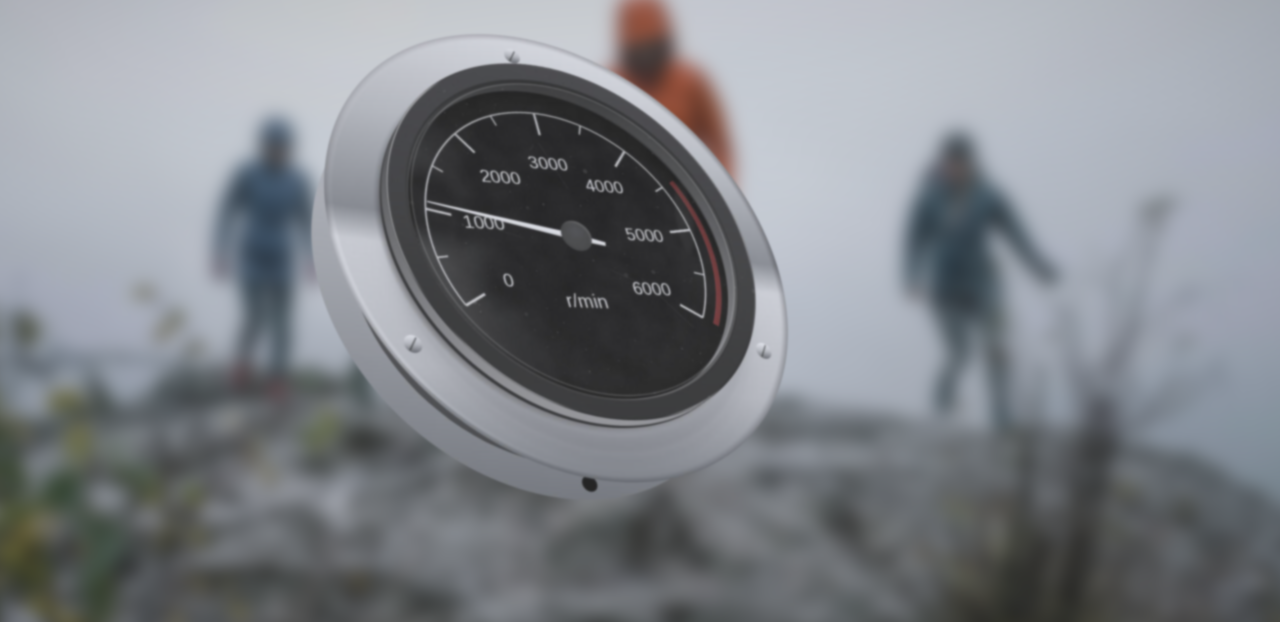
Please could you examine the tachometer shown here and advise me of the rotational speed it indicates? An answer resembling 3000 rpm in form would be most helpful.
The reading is 1000 rpm
